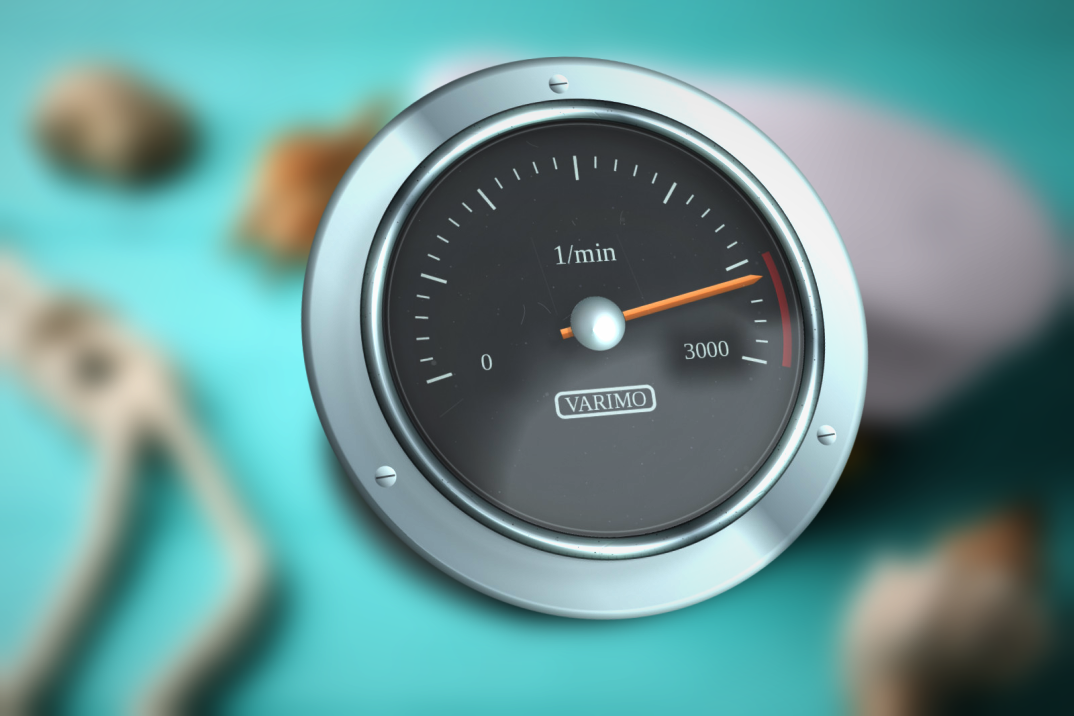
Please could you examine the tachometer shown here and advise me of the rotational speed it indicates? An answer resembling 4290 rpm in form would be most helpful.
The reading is 2600 rpm
